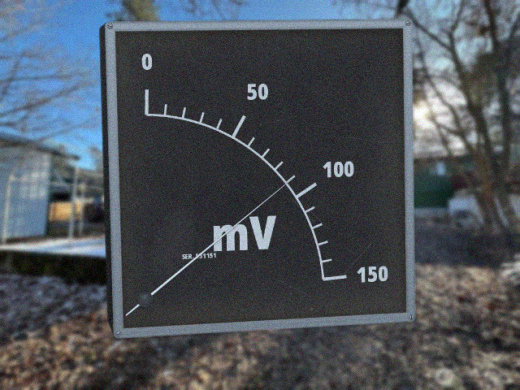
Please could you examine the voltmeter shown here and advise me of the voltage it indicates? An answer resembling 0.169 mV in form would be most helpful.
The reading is 90 mV
